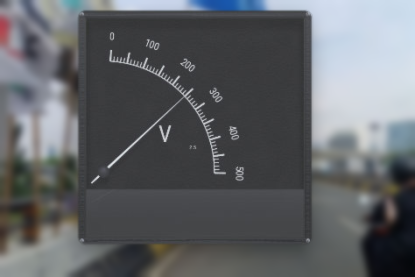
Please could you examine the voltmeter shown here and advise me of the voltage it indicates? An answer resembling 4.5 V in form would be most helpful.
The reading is 250 V
